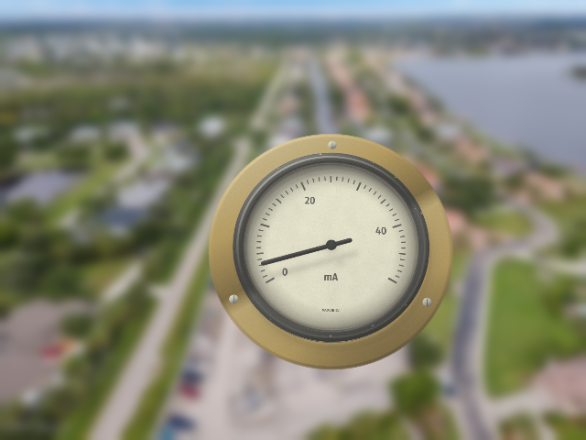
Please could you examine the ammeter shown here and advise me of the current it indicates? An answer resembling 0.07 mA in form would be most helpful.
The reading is 3 mA
